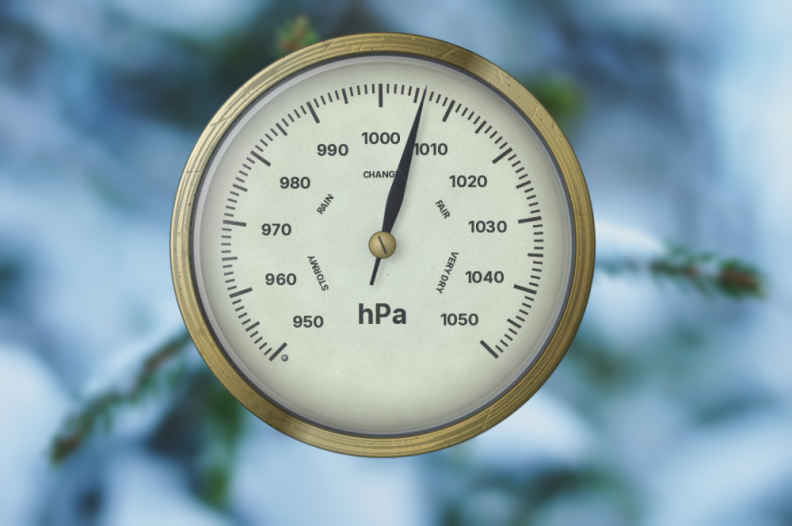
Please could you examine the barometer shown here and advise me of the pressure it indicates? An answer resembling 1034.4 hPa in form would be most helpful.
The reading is 1006 hPa
